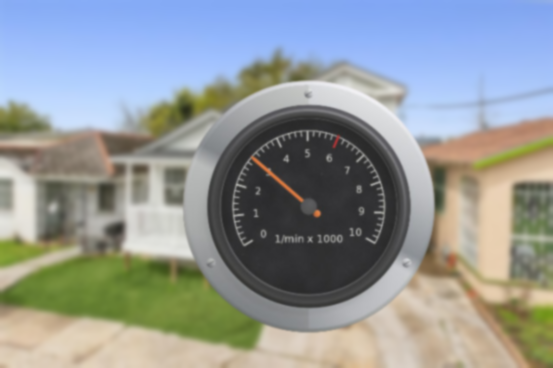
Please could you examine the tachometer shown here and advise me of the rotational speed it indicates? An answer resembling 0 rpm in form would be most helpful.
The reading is 3000 rpm
